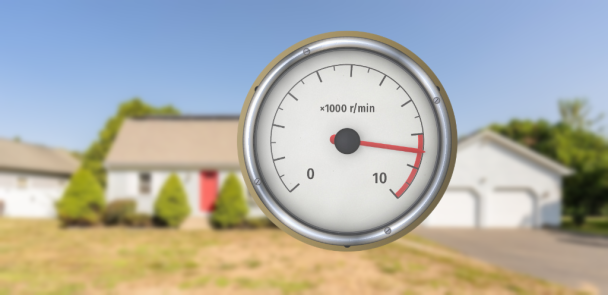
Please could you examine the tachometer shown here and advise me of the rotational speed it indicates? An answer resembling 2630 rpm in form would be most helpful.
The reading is 8500 rpm
